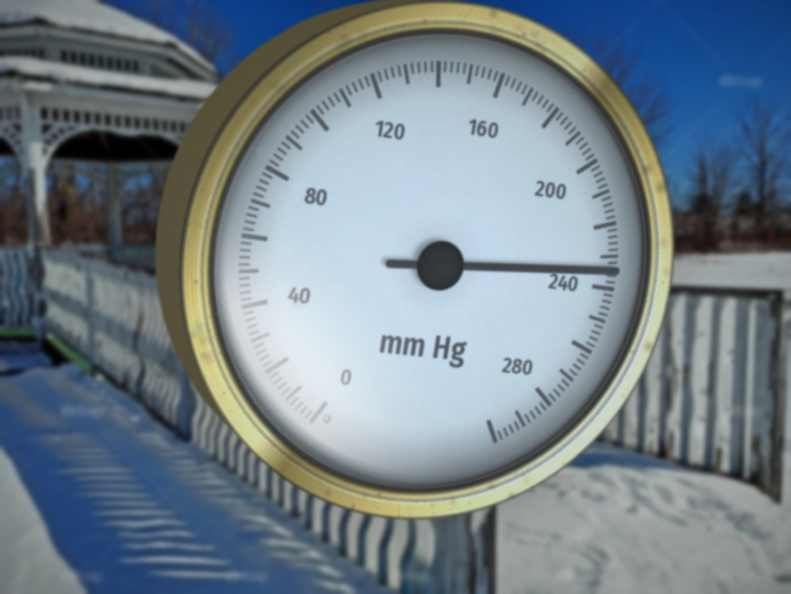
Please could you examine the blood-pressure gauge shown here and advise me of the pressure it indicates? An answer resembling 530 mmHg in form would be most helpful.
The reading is 234 mmHg
